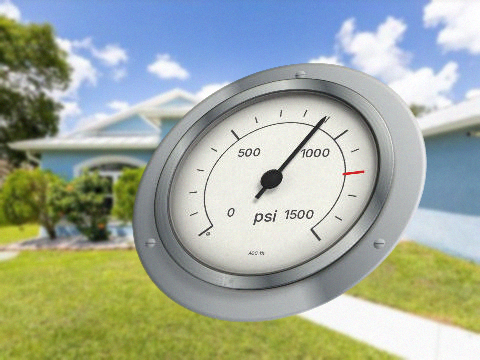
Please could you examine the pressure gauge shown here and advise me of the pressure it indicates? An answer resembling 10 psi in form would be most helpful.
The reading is 900 psi
